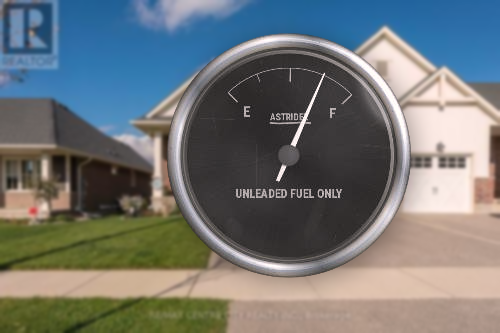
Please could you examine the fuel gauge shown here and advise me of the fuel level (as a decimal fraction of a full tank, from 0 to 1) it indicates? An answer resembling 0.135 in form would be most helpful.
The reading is 0.75
